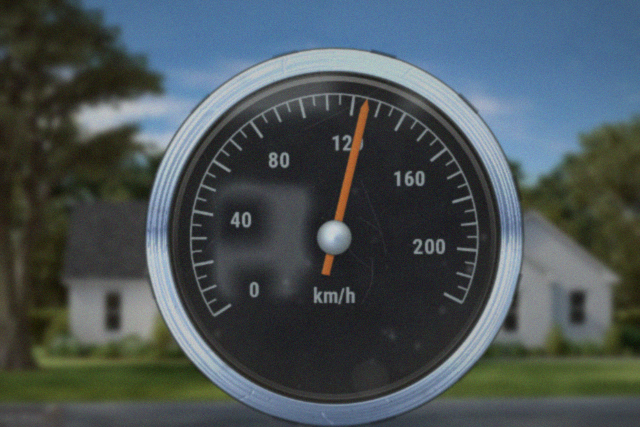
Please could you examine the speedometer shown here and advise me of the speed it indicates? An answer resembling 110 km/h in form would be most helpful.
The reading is 125 km/h
